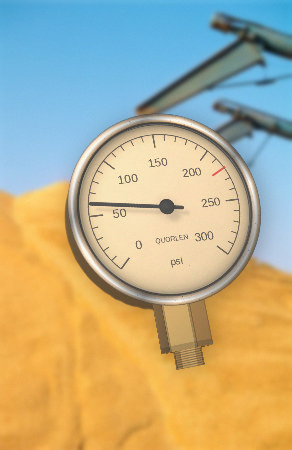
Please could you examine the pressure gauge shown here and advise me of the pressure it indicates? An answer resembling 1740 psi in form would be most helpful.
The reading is 60 psi
